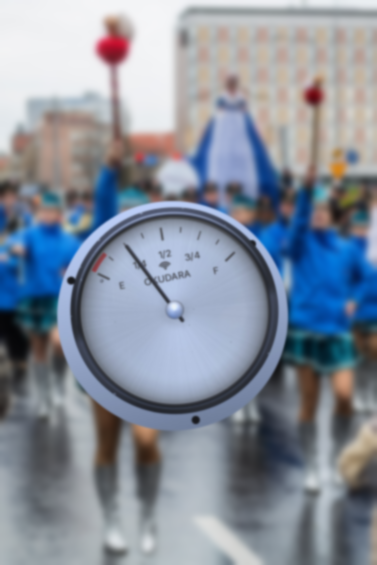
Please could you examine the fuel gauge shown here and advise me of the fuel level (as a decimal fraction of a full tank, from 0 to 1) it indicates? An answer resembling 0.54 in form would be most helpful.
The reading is 0.25
